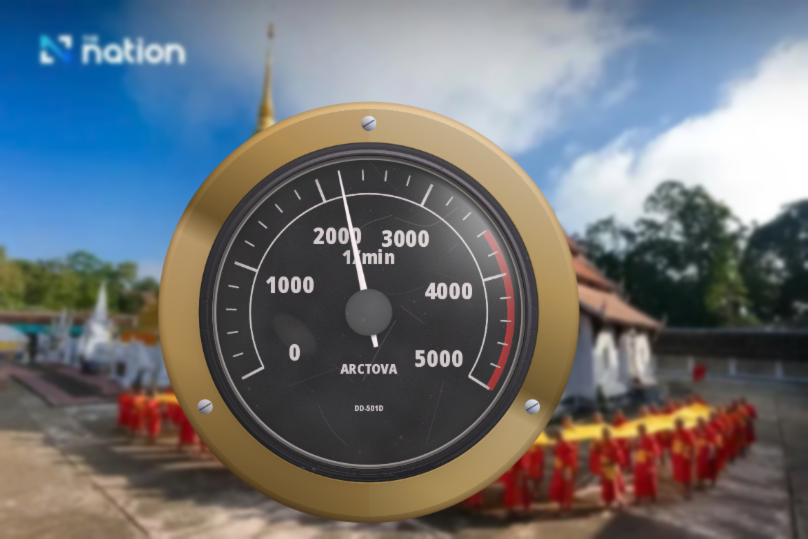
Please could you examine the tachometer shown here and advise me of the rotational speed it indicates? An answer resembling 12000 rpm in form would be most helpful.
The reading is 2200 rpm
